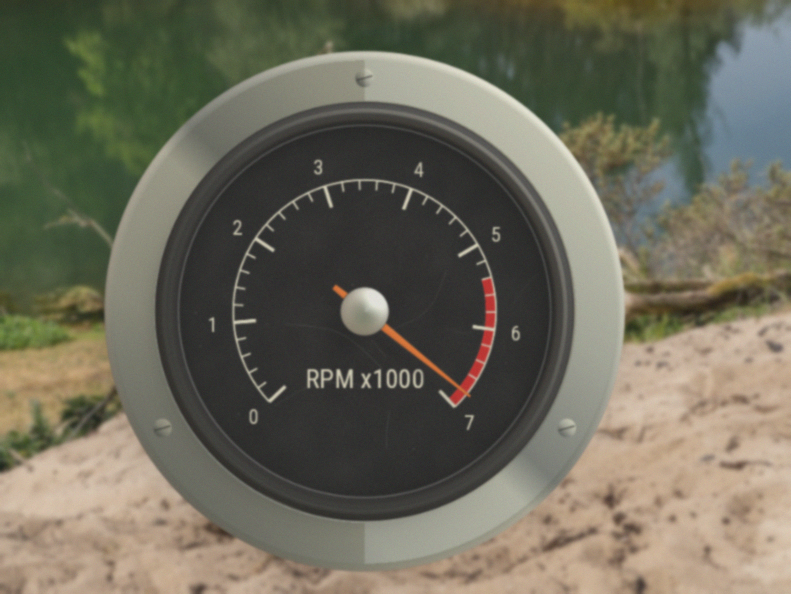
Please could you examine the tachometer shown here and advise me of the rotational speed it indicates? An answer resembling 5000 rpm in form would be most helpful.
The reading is 6800 rpm
